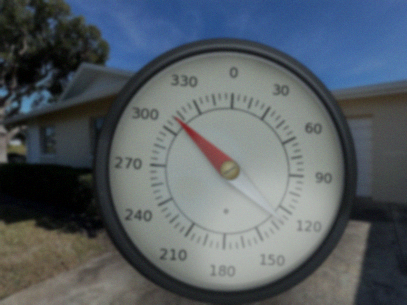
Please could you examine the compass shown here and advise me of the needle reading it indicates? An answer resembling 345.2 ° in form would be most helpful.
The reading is 310 °
